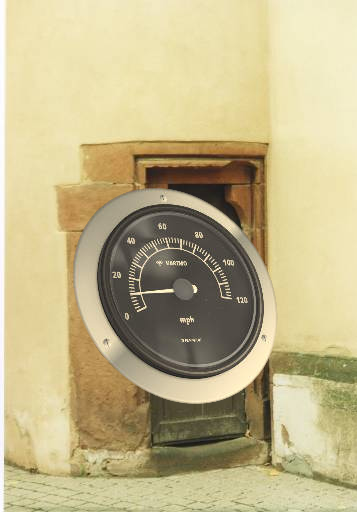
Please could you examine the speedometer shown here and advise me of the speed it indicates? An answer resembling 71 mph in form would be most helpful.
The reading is 10 mph
